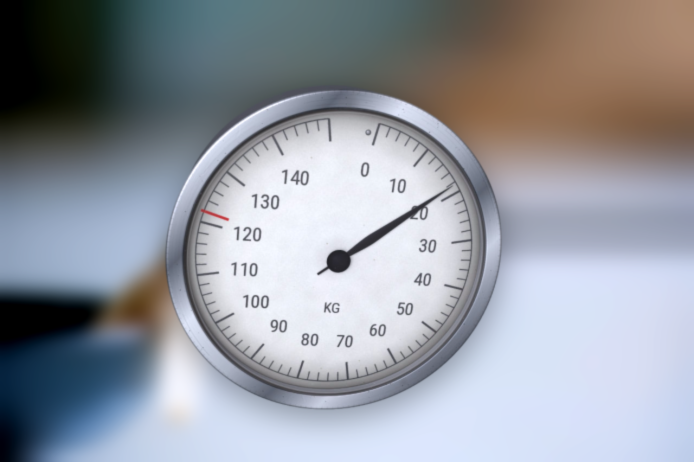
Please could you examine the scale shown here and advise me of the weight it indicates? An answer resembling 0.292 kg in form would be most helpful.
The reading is 18 kg
